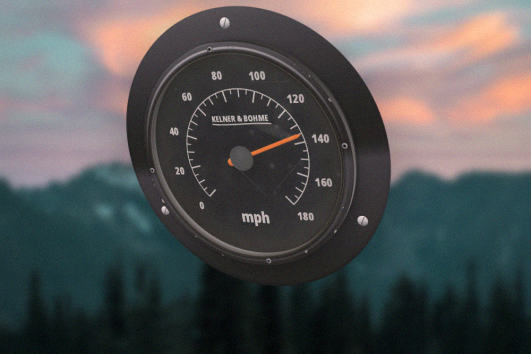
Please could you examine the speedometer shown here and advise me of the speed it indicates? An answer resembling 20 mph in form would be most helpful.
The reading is 135 mph
